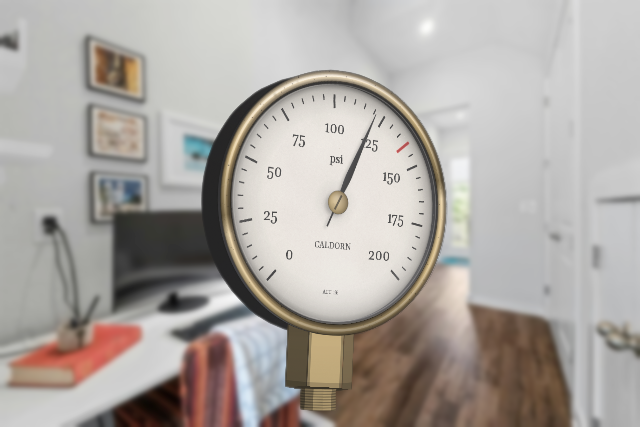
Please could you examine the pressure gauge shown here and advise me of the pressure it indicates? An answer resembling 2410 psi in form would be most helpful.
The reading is 120 psi
